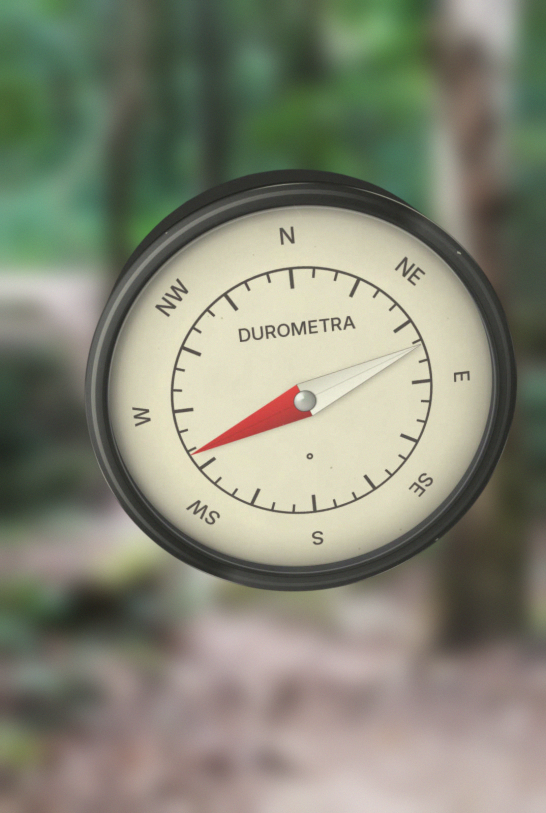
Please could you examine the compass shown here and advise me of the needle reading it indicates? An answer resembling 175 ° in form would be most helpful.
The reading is 250 °
